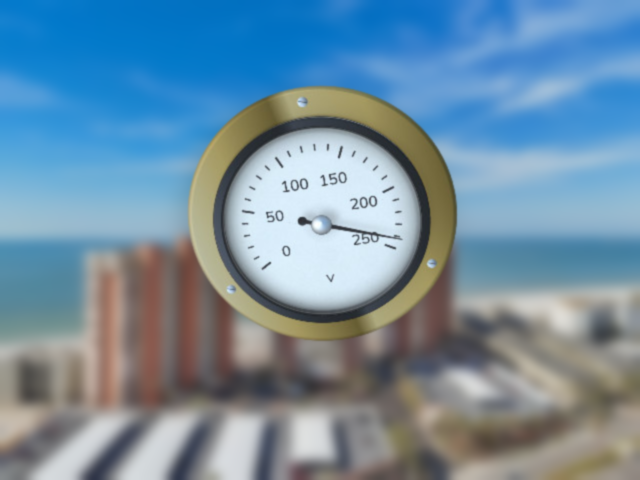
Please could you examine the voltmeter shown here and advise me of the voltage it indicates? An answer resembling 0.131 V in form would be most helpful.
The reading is 240 V
